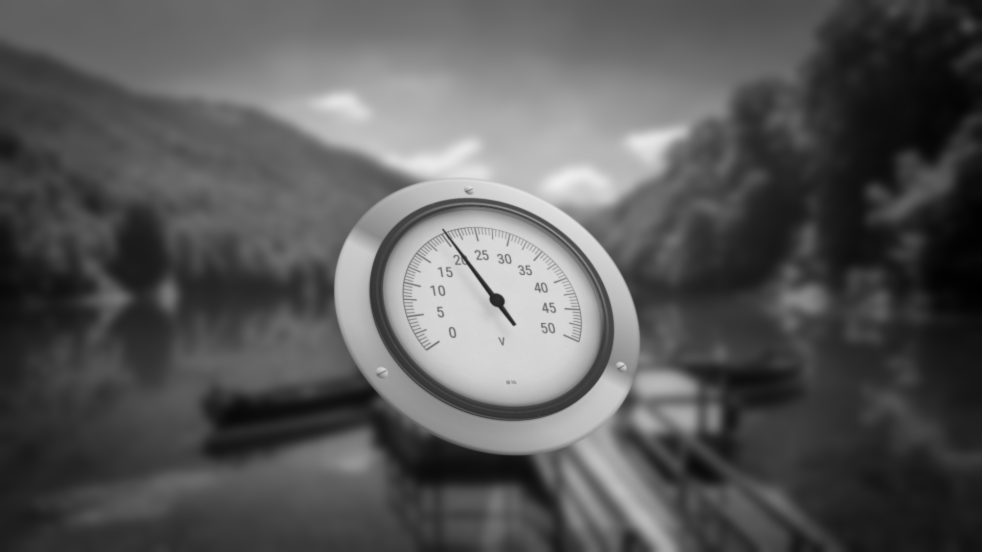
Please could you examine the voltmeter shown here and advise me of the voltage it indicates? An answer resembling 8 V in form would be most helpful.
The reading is 20 V
